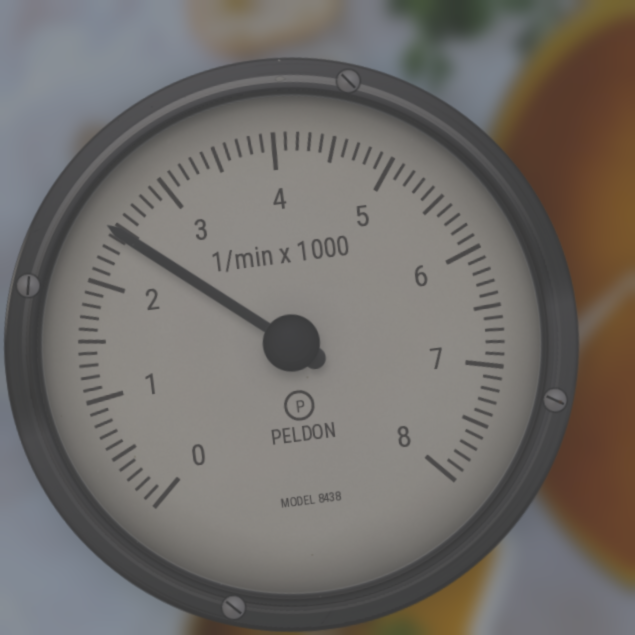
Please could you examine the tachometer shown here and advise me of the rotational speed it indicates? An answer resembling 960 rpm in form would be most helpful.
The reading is 2450 rpm
